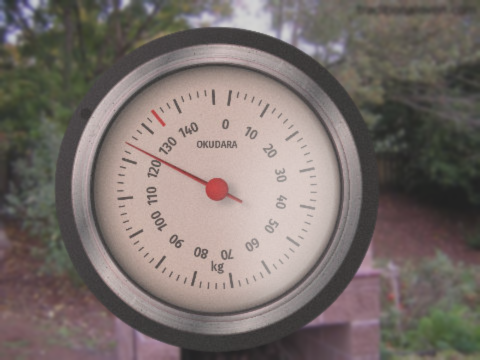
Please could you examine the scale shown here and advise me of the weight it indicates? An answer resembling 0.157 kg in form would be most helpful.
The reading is 124 kg
